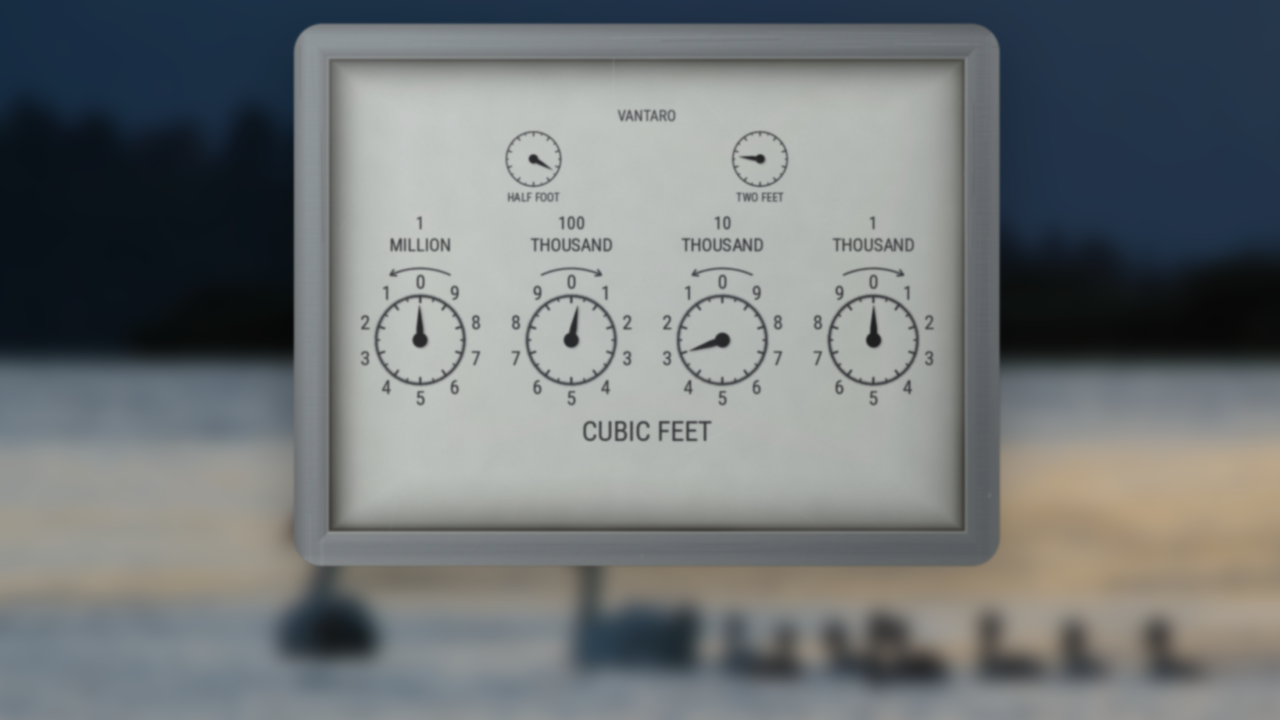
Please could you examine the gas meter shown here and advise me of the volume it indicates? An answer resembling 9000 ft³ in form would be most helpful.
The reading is 3000 ft³
